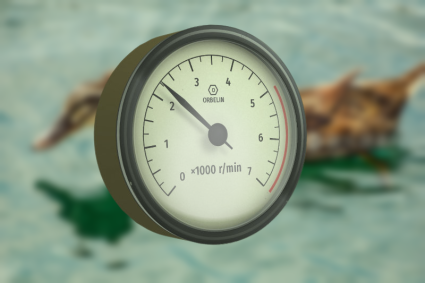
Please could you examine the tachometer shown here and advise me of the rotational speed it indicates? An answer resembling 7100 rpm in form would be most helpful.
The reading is 2250 rpm
